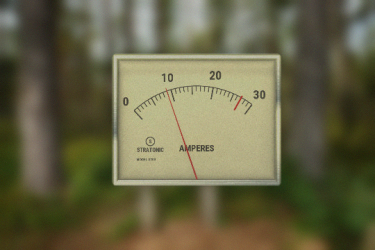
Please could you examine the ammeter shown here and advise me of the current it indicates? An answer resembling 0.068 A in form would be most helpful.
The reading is 9 A
